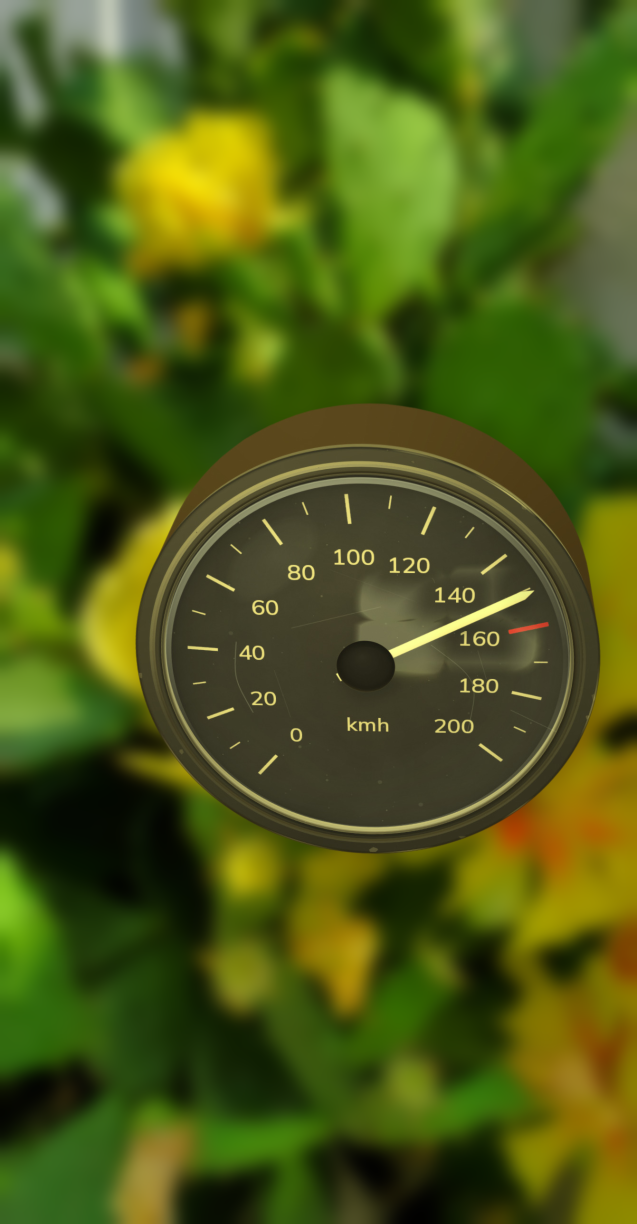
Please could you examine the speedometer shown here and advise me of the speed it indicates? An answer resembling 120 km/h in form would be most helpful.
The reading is 150 km/h
